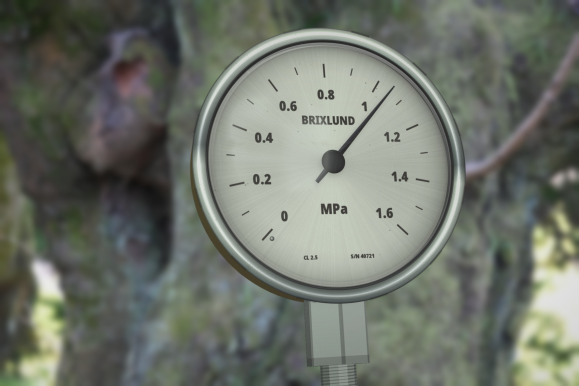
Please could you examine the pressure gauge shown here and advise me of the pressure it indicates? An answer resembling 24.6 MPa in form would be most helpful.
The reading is 1.05 MPa
